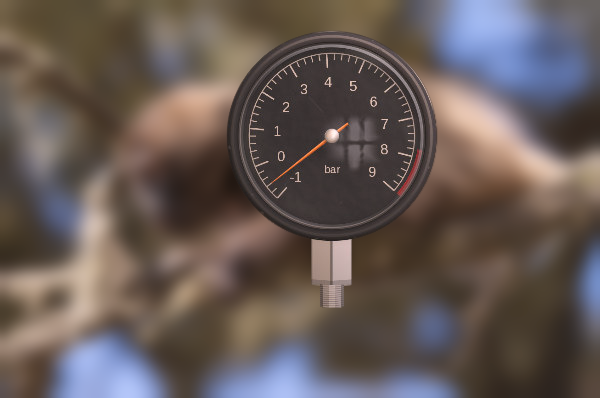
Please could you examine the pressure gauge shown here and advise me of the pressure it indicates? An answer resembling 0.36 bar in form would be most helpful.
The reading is -0.6 bar
